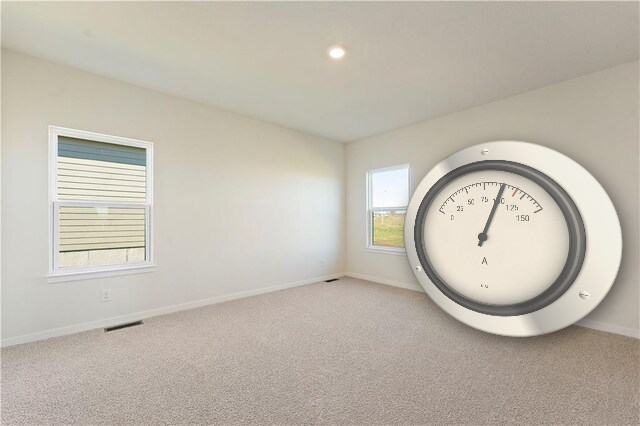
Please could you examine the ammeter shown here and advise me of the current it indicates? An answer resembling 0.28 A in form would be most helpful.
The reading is 100 A
